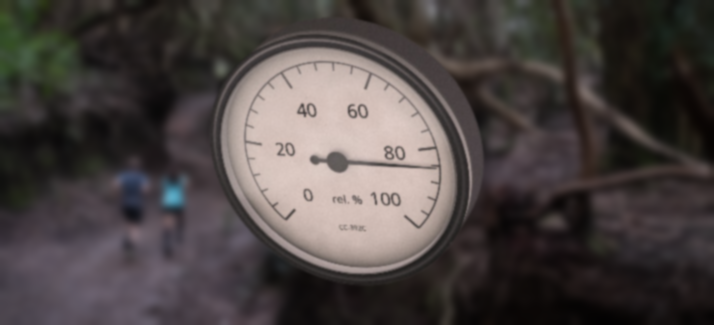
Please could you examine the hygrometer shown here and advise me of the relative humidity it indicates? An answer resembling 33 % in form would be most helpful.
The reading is 84 %
